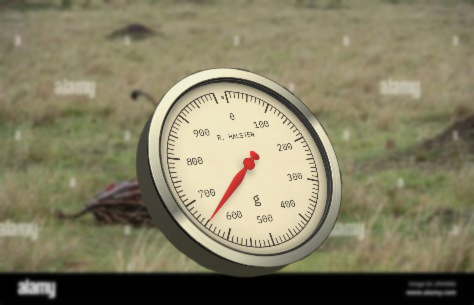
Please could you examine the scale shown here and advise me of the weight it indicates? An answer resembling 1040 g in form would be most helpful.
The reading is 650 g
